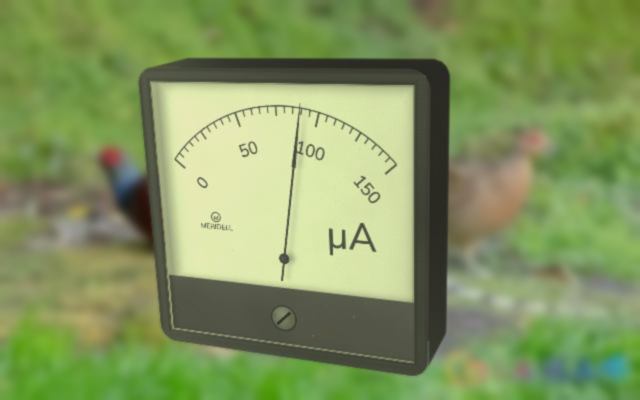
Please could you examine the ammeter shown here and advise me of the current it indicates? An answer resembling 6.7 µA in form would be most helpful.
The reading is 90 µA
